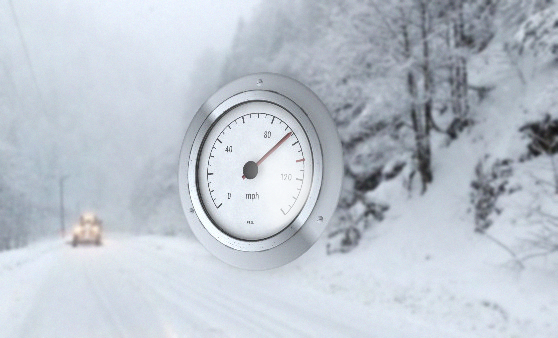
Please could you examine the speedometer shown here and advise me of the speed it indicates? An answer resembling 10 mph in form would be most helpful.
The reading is 95 mph
